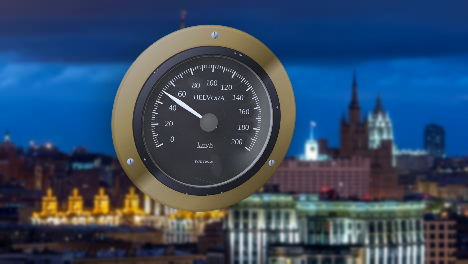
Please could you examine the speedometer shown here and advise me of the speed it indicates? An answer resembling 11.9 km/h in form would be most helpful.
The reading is 50 km/h
